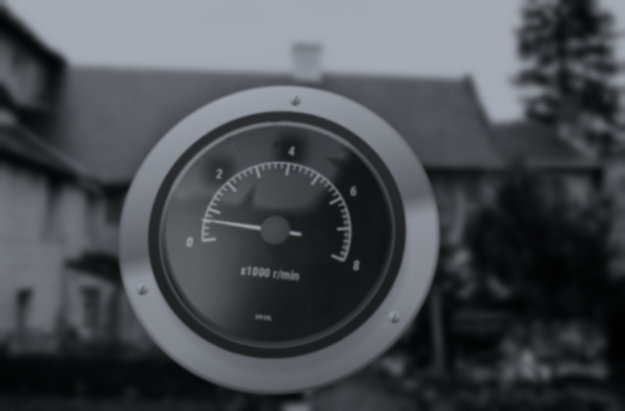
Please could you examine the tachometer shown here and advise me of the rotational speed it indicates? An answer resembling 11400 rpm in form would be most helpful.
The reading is 600 rpm
